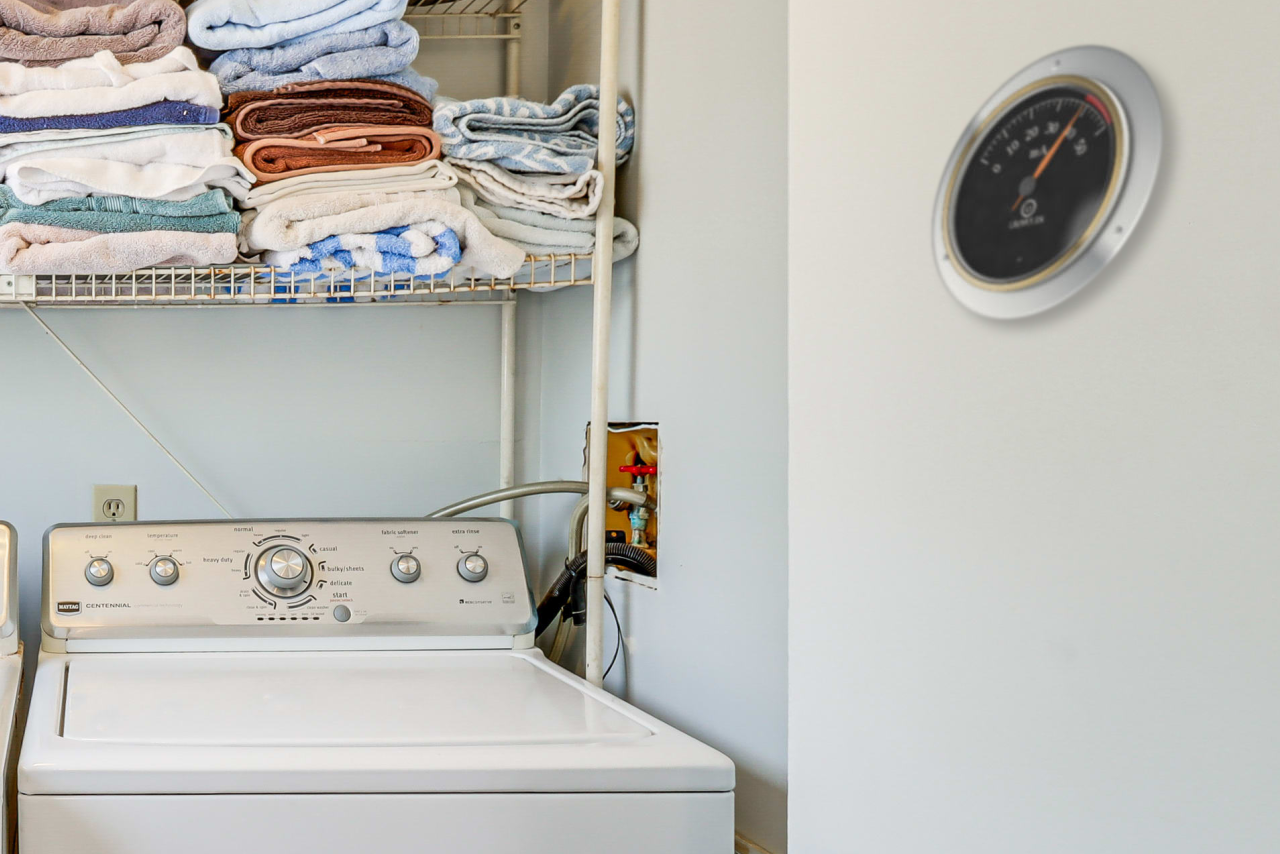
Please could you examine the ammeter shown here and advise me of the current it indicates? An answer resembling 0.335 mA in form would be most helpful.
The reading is 40 mA
